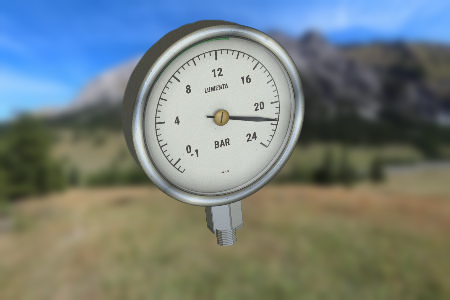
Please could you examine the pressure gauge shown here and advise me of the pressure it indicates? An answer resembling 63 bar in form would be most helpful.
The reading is 21.5 bar
